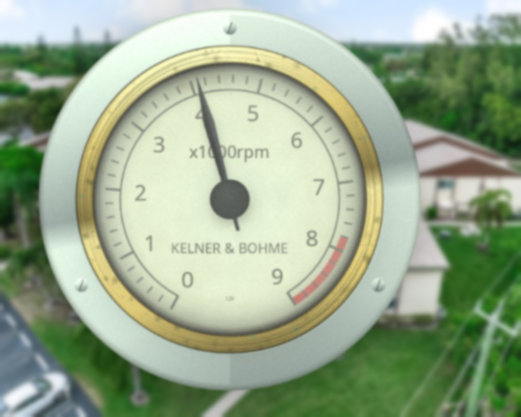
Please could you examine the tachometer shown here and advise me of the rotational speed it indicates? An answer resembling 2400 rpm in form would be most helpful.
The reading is 4100 rpm
